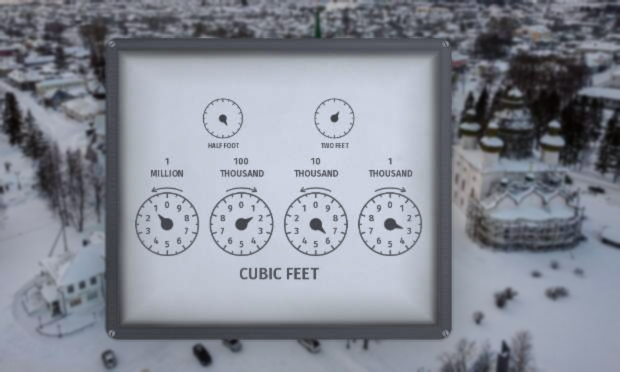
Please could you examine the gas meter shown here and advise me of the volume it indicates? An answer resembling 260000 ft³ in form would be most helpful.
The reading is 116300 ft³
